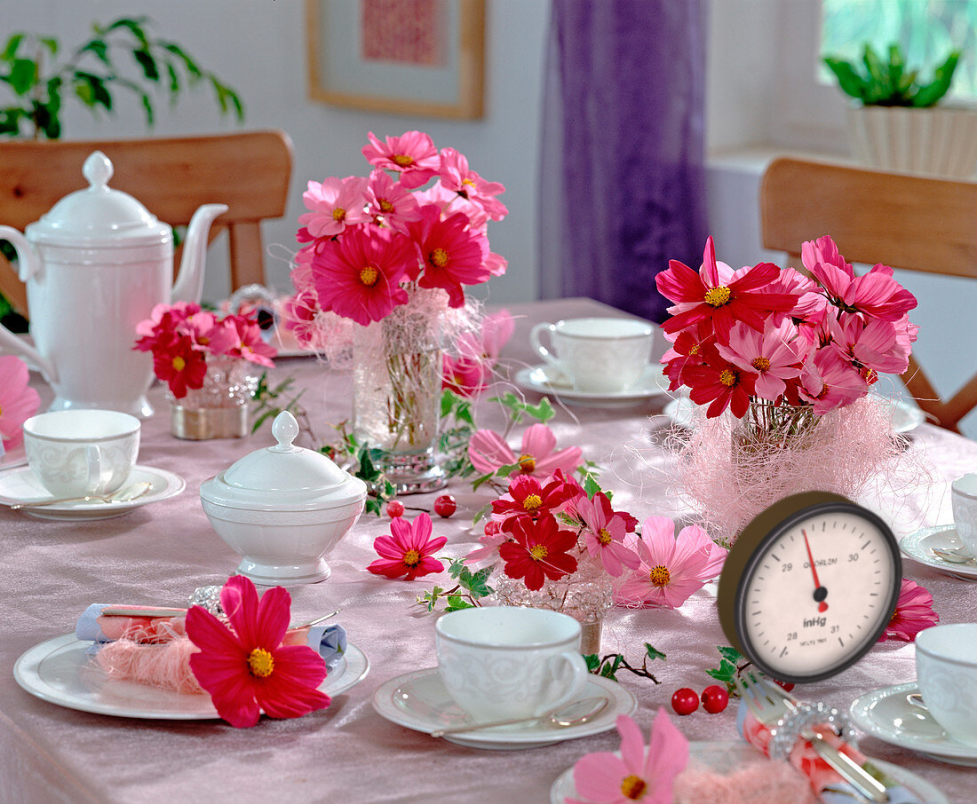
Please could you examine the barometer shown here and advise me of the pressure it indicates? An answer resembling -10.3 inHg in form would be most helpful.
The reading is 29.3 inHg
